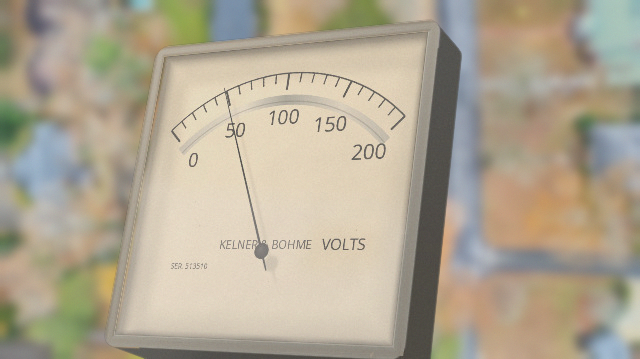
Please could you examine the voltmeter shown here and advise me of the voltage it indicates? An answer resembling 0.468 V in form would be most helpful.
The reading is 50 V
